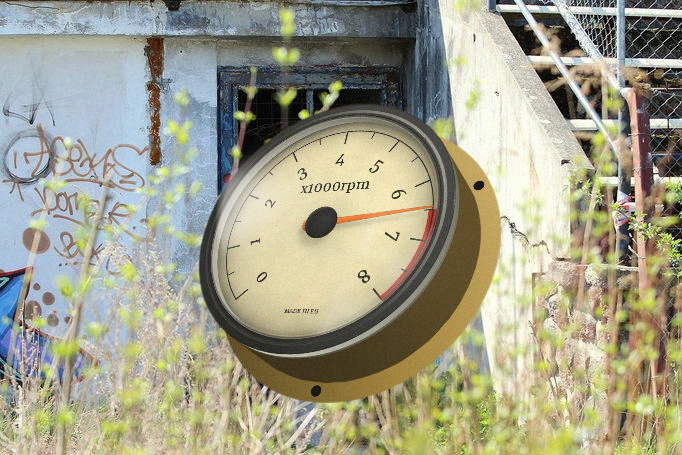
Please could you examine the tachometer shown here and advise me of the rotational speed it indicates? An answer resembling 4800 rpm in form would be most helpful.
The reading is 6500 rpm
